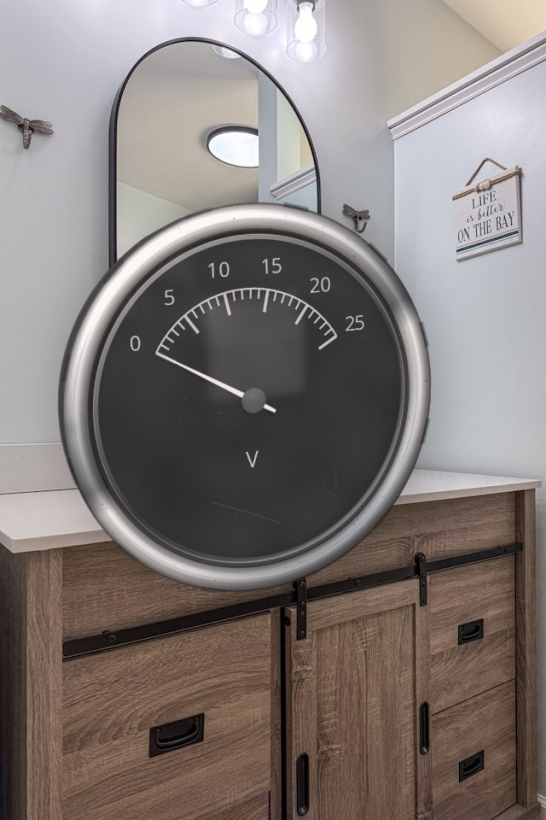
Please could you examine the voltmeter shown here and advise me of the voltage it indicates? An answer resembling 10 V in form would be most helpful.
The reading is 0 V
